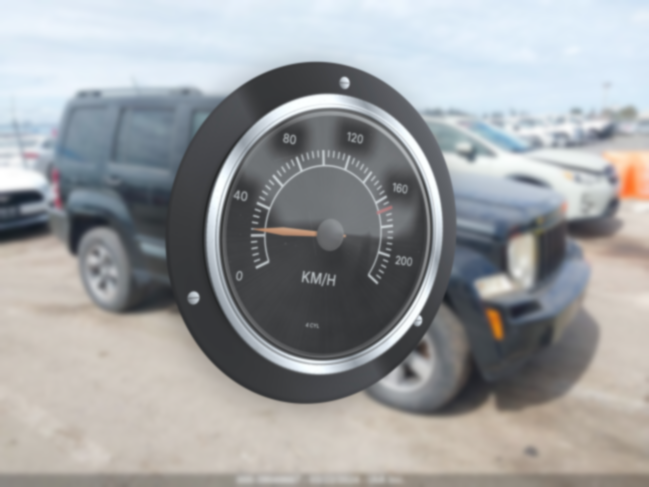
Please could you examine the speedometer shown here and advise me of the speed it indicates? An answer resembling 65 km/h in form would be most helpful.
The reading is 24 km/h
